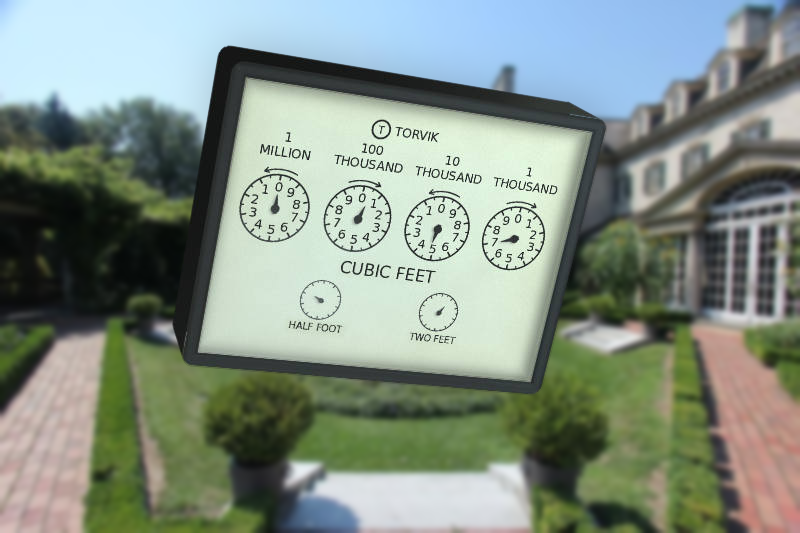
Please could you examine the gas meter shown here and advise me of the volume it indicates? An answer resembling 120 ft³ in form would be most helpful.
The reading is 4700 ft³
